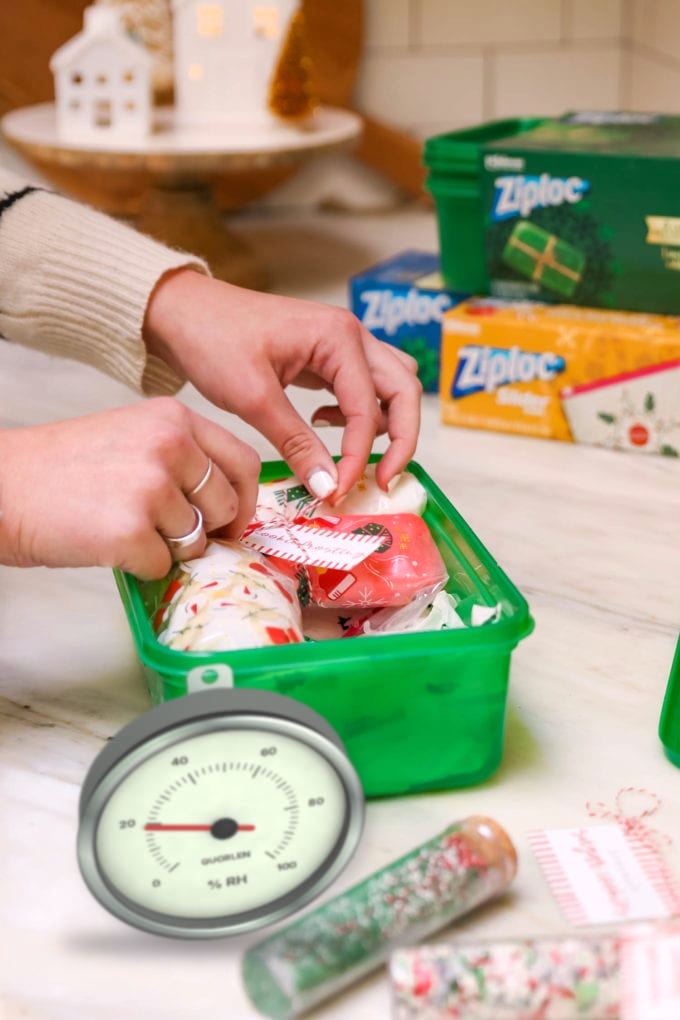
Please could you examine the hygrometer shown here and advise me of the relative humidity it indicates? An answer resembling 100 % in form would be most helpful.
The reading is 20 %
